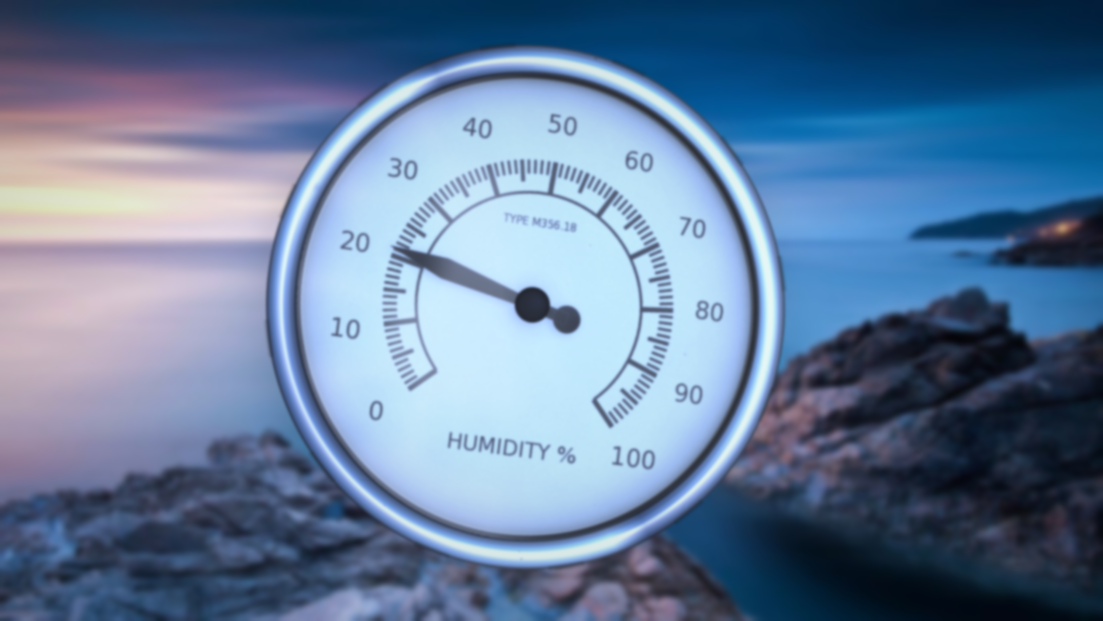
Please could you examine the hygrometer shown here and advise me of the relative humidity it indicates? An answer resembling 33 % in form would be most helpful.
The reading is 21 %
